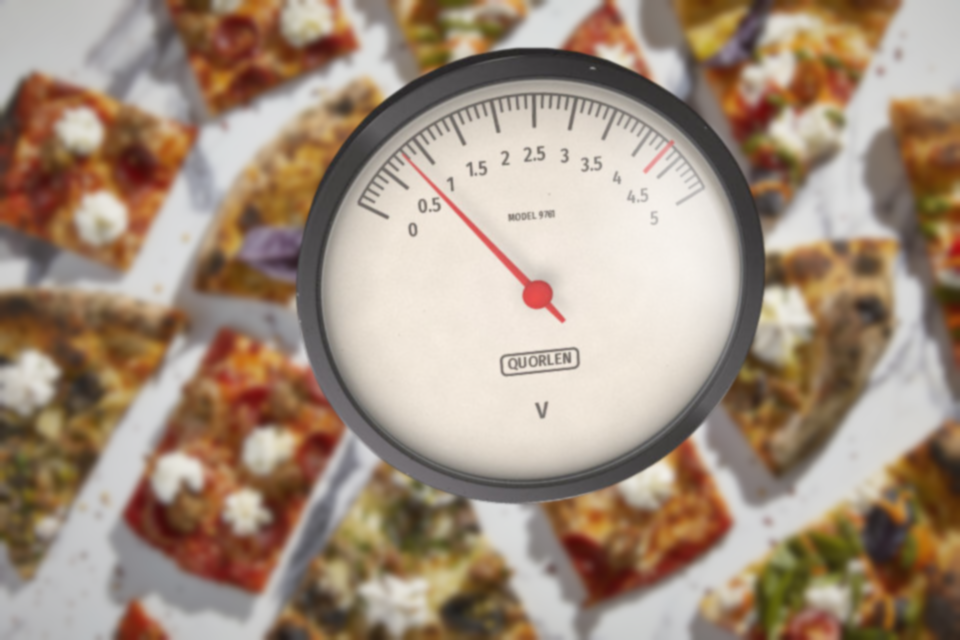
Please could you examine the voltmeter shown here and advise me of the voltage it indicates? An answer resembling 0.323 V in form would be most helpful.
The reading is 0.8 V
